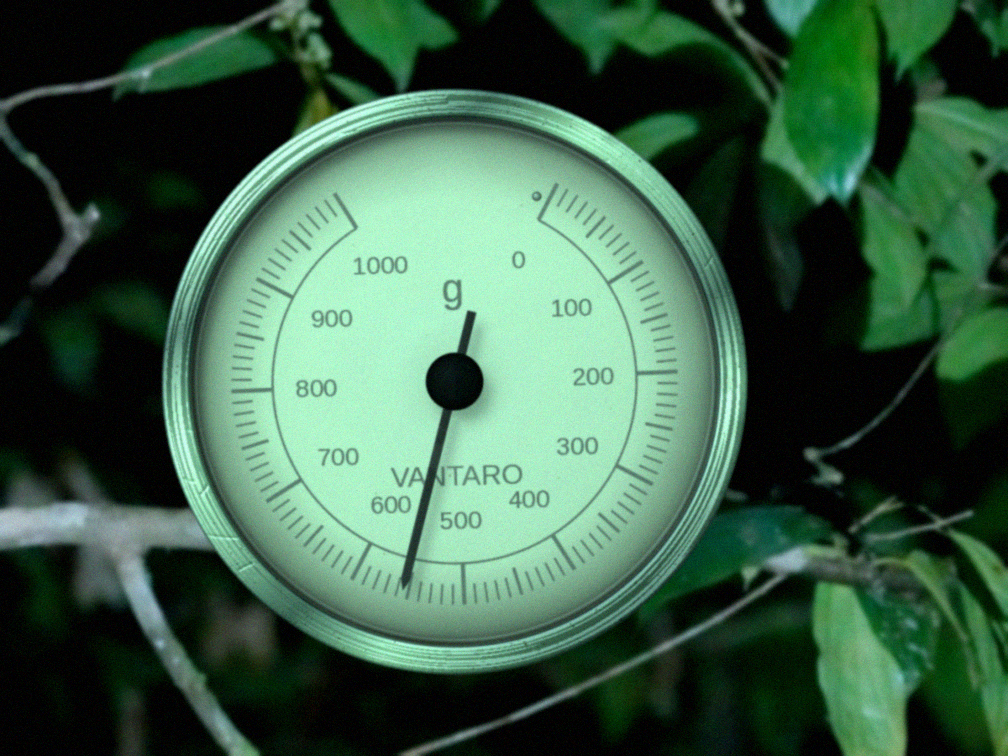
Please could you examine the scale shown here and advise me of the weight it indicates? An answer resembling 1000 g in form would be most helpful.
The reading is 555 g
